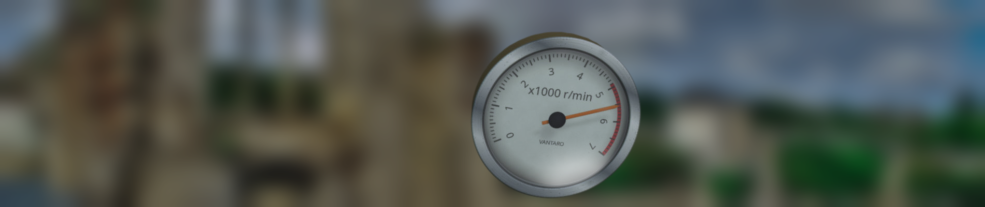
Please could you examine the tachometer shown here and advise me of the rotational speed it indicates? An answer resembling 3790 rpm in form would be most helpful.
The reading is 5500 rpm
